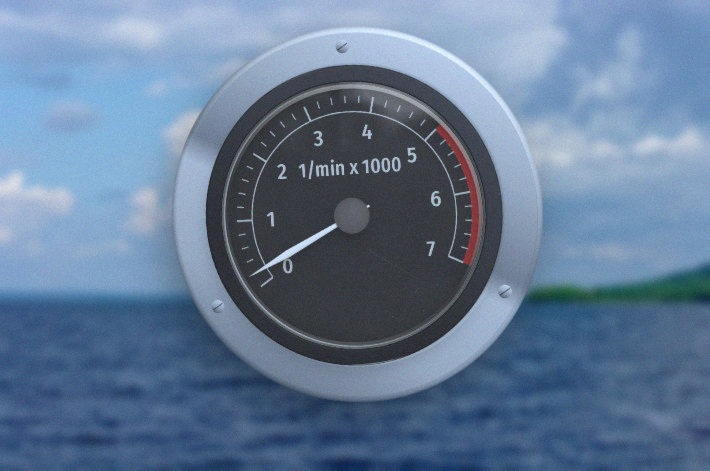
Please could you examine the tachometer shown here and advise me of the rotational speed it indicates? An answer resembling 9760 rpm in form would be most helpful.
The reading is 200 rpm
